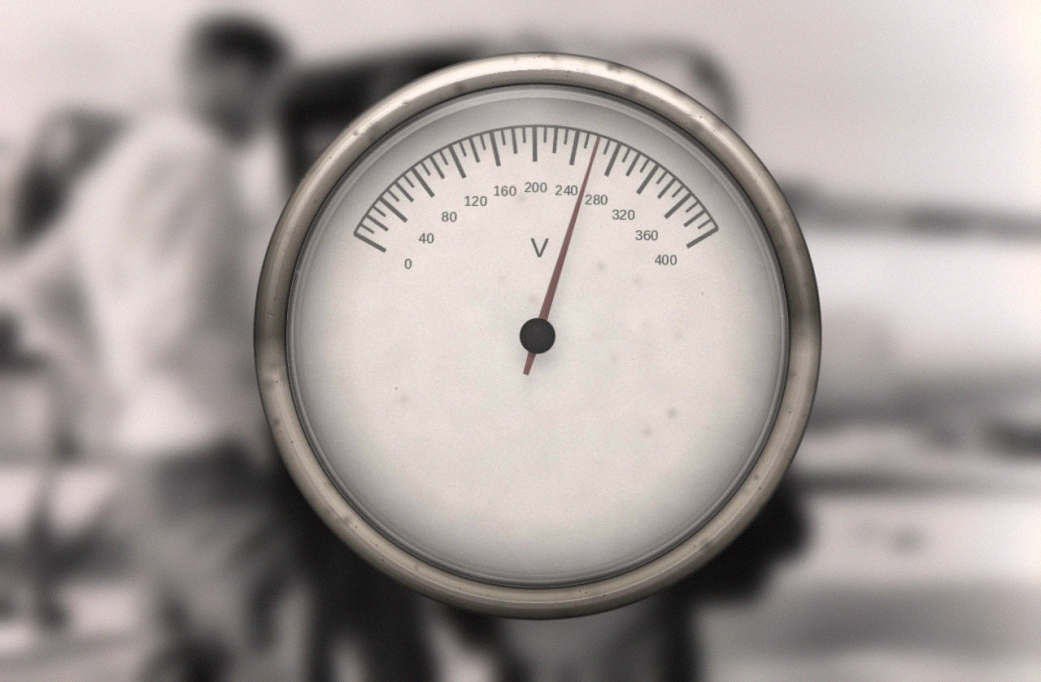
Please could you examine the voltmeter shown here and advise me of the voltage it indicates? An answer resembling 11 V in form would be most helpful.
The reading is 260 V
